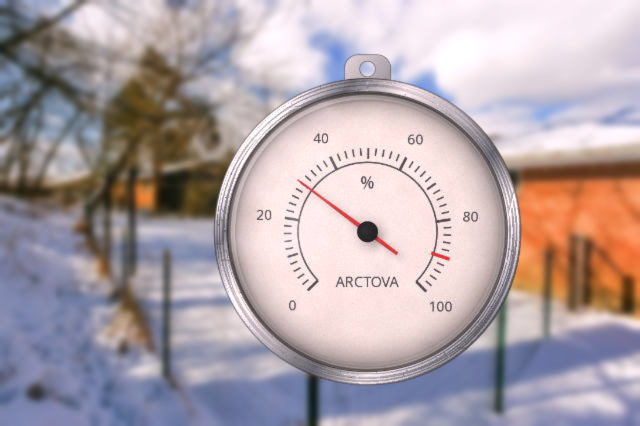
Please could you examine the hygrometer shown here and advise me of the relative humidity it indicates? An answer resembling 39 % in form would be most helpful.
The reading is 30 %
